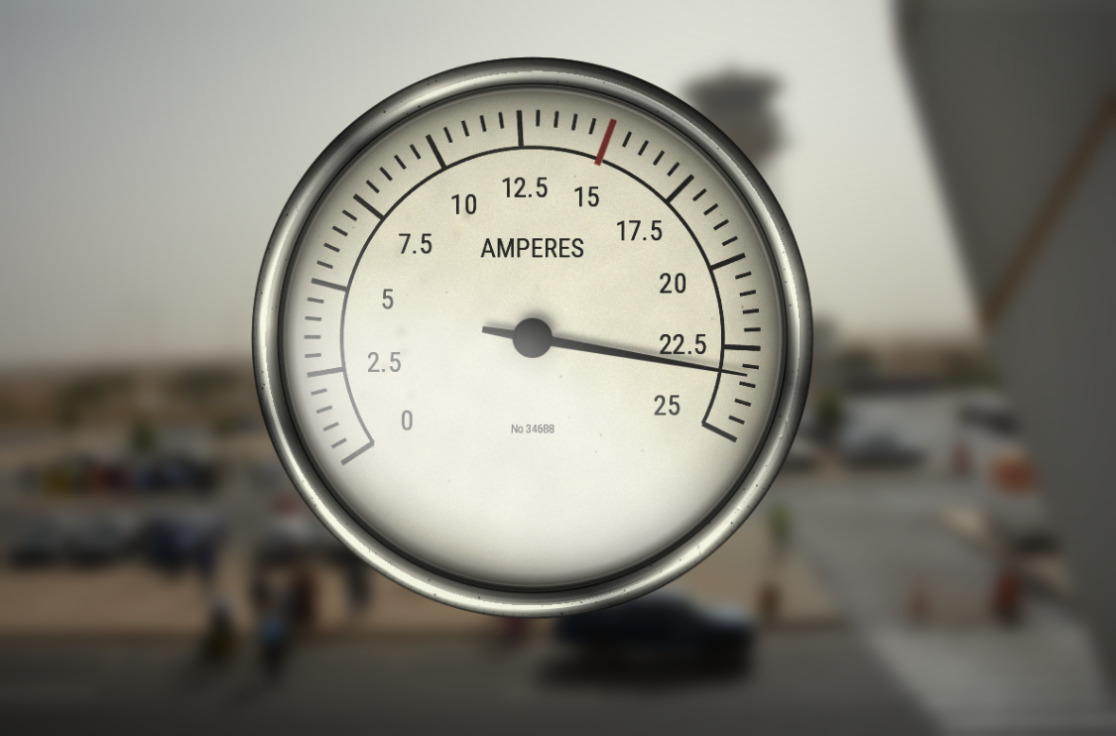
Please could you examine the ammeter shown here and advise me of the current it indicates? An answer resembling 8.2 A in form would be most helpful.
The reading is 23.25 A
